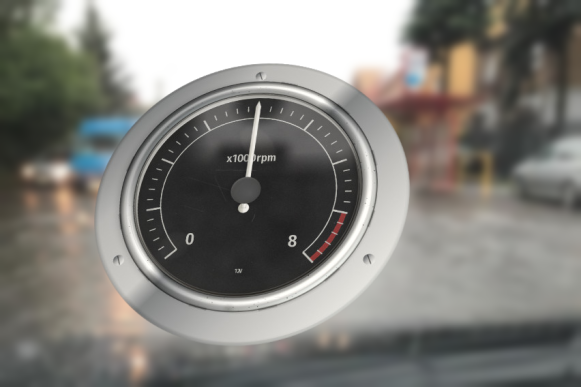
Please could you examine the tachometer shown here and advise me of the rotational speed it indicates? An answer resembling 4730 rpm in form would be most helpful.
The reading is 4000 rpm
